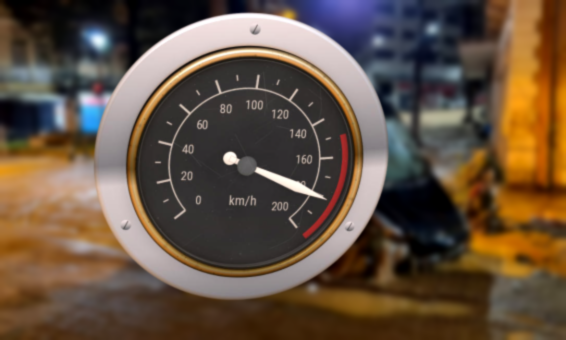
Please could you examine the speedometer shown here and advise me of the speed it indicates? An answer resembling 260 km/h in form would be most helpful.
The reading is 180 km/h
